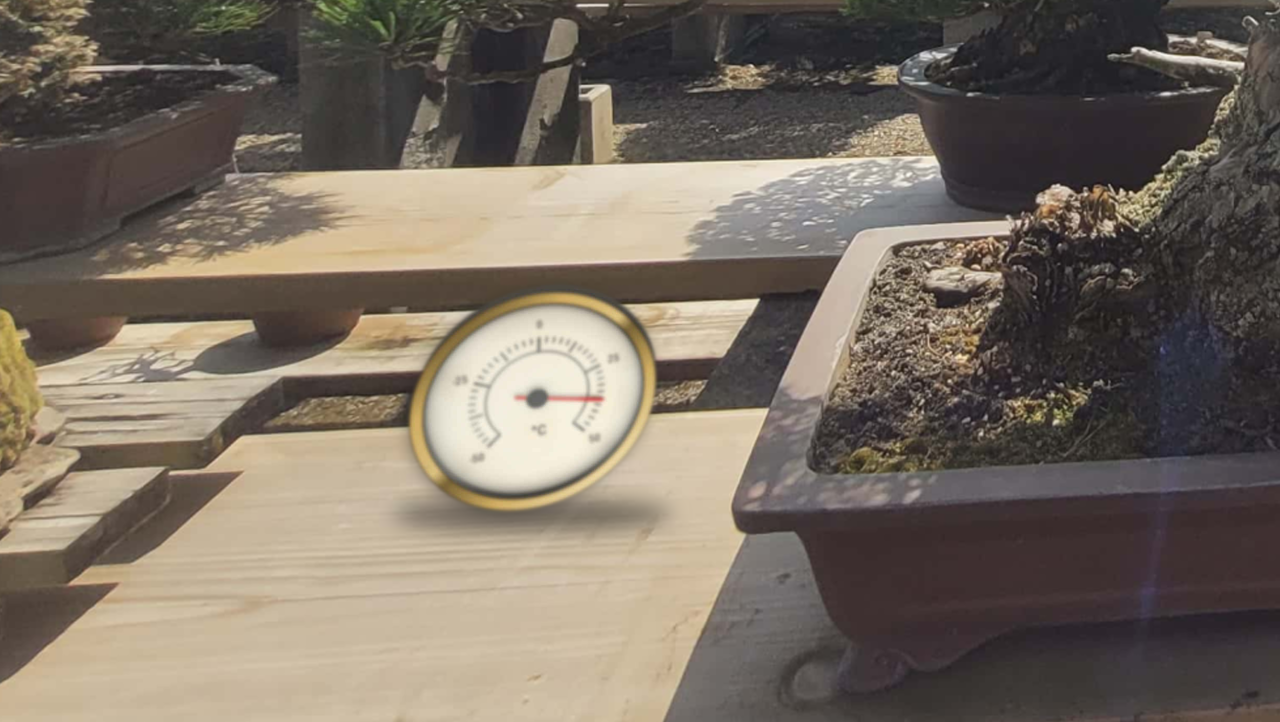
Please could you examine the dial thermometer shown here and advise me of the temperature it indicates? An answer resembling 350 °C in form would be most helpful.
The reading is 37.5 °C
